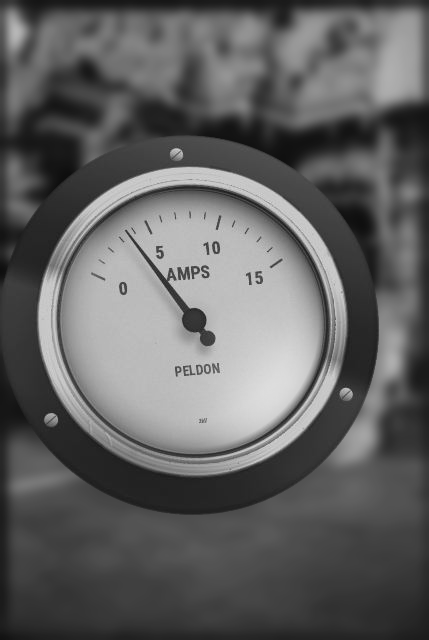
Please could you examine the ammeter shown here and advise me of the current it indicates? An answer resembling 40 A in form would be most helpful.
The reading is 3.5 A
